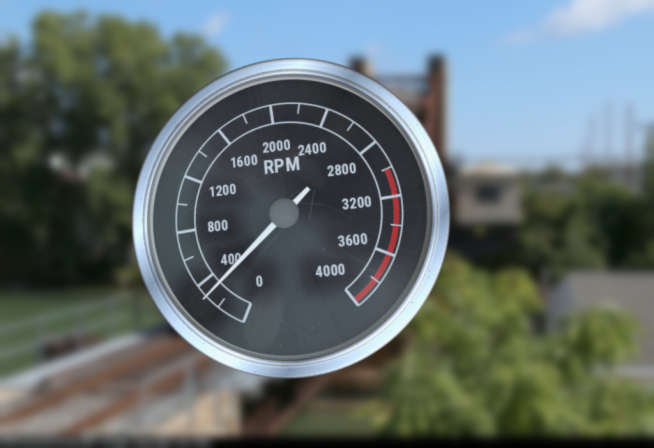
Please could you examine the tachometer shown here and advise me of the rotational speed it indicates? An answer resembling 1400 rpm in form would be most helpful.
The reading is 300 rpm
